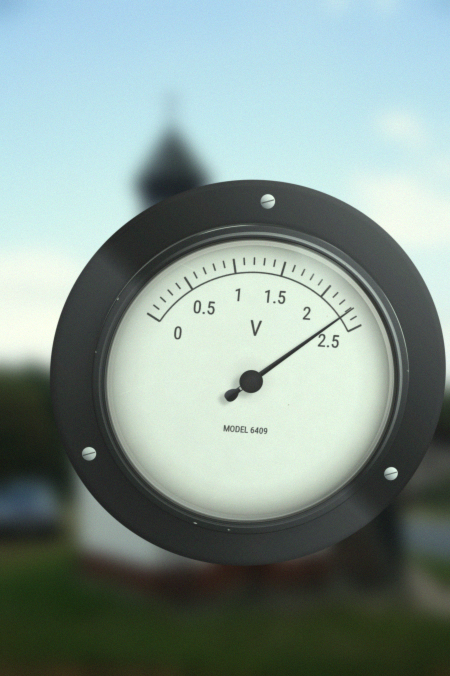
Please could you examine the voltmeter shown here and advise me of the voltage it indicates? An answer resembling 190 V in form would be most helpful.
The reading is 2.3 V
